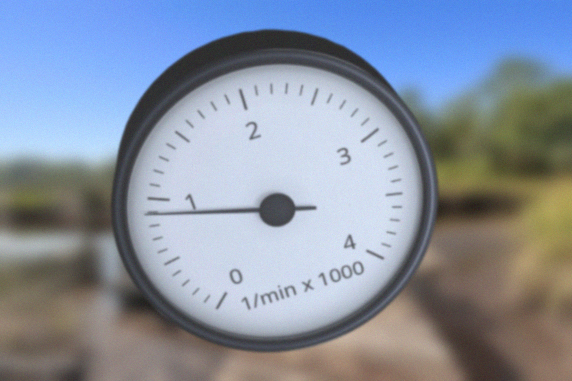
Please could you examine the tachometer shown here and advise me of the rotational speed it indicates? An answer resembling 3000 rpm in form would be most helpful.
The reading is 900 rpm
